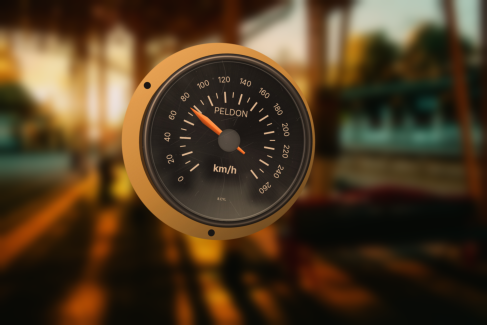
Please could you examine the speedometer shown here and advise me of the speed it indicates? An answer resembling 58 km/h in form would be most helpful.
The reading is 75 km/h
